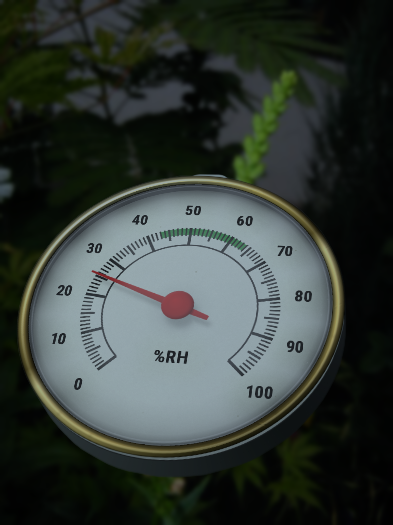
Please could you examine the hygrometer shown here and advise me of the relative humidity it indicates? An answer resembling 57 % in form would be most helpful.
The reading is 25 %
